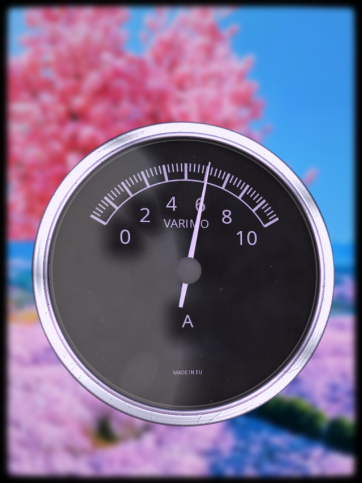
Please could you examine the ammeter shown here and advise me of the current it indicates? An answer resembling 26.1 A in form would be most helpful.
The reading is 6 A
